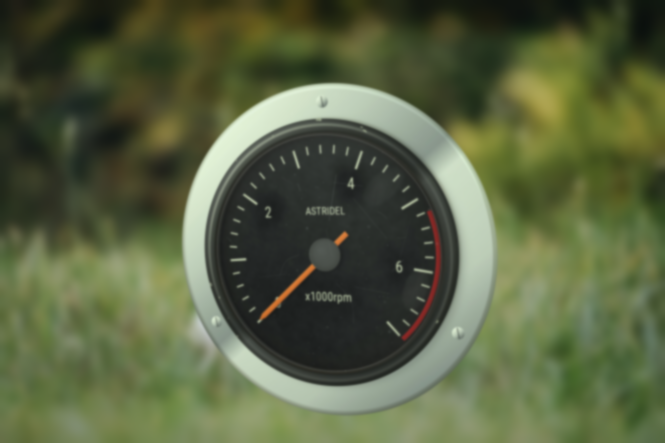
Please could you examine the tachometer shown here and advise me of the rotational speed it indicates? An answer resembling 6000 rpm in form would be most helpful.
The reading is 0 rpm
